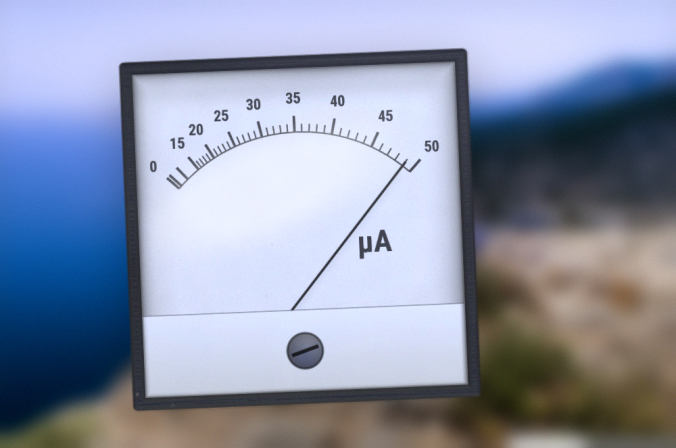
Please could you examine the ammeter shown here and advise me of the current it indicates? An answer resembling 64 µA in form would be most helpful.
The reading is 49 µA
